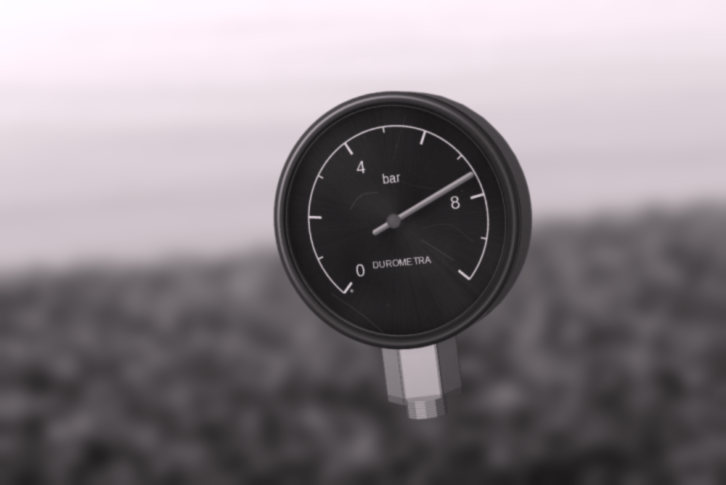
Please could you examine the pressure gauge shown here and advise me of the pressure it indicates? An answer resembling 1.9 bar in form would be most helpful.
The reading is 7.5 bar
